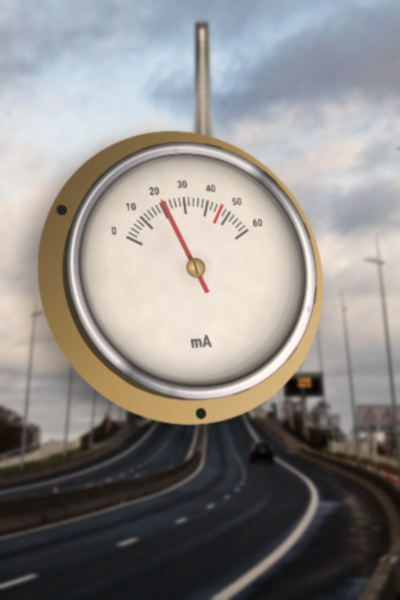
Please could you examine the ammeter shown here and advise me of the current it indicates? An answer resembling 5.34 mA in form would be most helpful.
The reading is 20 mA
